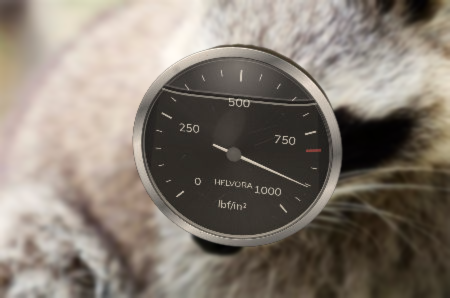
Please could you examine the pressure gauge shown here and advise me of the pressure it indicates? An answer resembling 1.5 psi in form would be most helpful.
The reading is 900 psi
